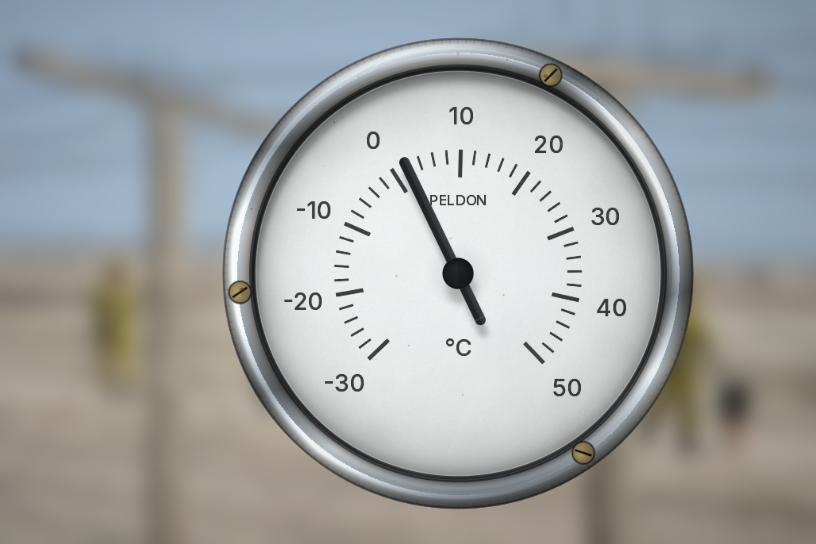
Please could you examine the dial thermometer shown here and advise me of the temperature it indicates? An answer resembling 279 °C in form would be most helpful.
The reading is 2 °C
